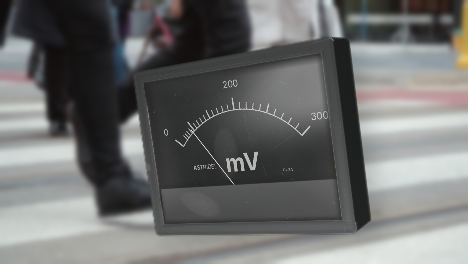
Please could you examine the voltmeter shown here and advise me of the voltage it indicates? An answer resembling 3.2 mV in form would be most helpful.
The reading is 100 mV
